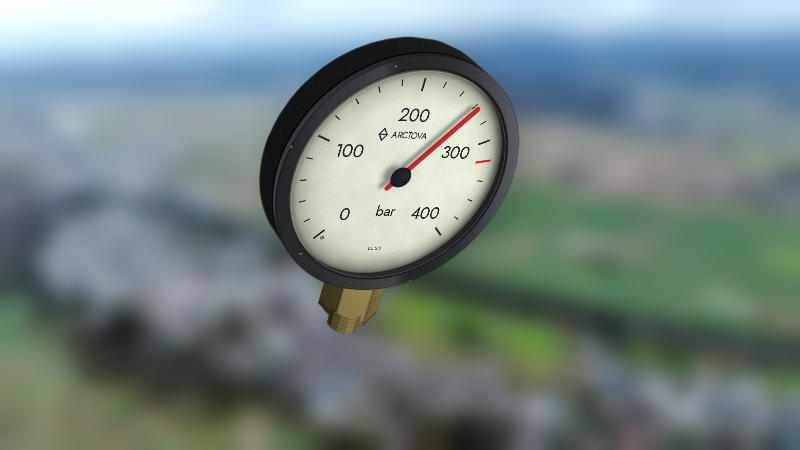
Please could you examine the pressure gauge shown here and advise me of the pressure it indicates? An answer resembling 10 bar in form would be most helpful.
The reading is 260 bar
